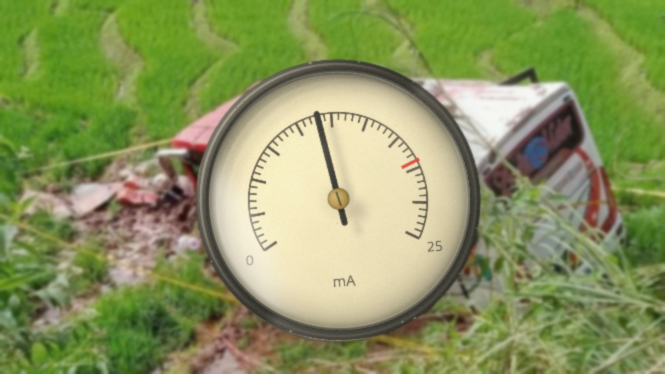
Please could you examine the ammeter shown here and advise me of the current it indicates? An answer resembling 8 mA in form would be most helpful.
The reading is 11.5 mA
